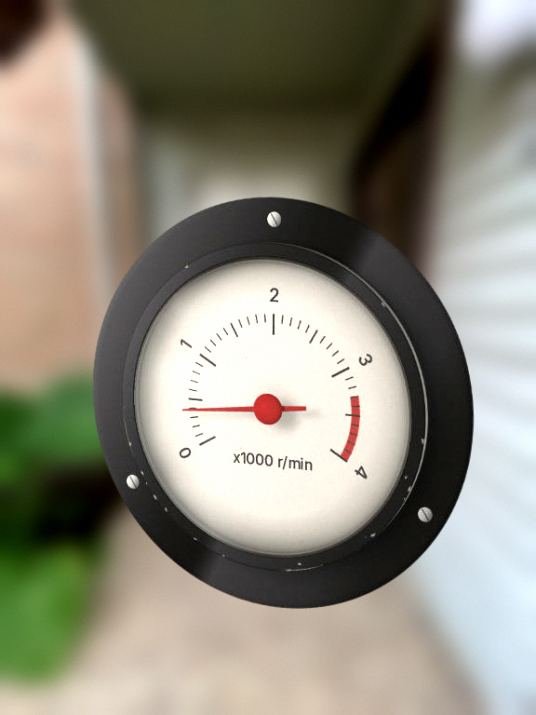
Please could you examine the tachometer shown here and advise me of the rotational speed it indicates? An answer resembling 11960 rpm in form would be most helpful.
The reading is 400 rpm
